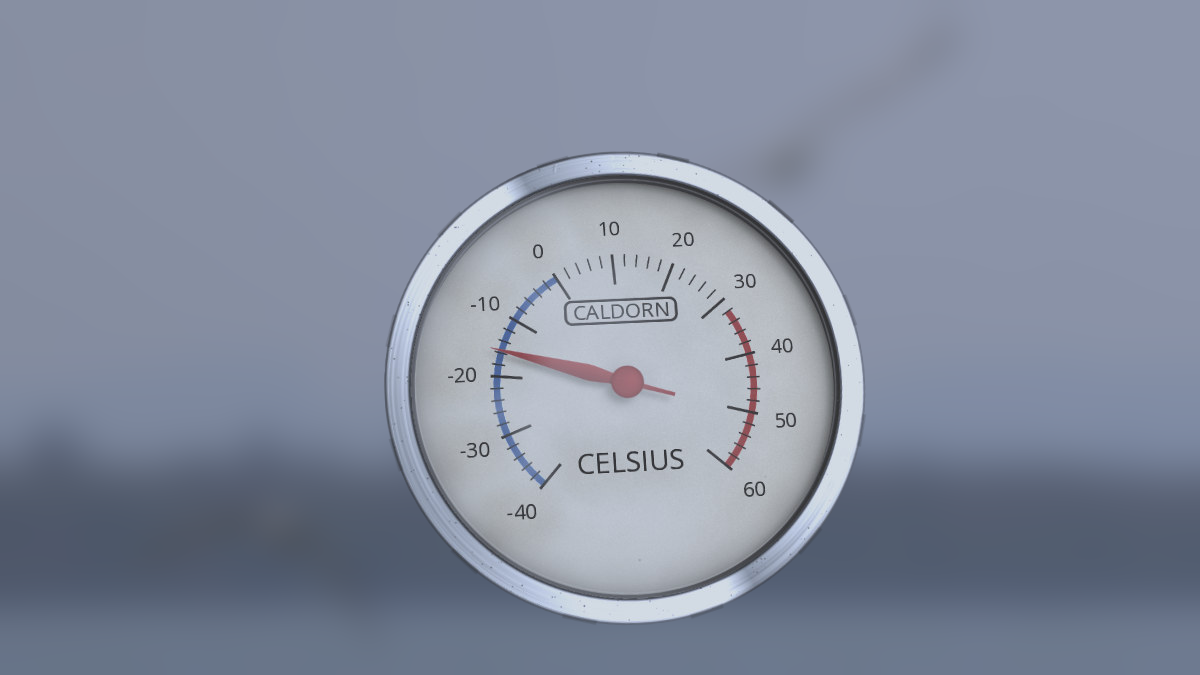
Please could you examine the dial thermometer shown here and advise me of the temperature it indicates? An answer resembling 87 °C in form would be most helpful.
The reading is -16 °C
